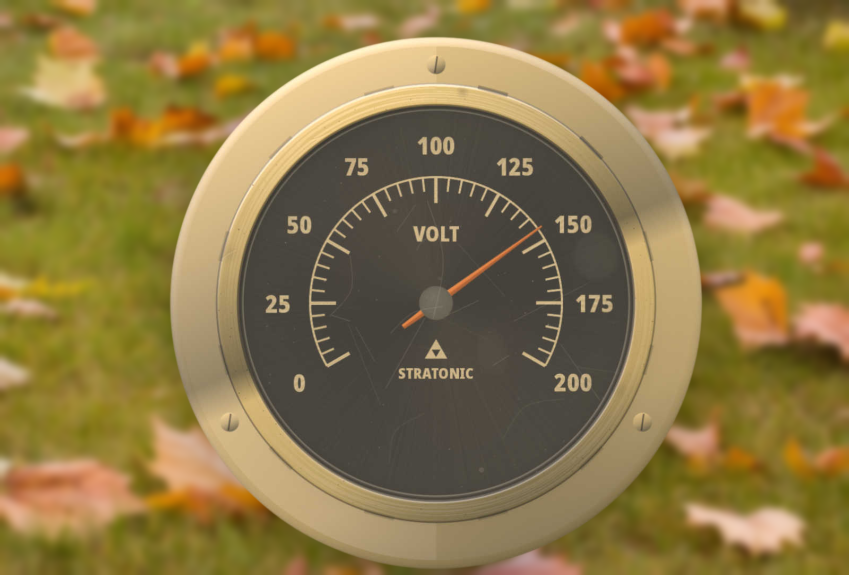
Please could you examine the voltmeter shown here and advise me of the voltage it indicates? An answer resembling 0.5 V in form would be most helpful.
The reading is 145 V
